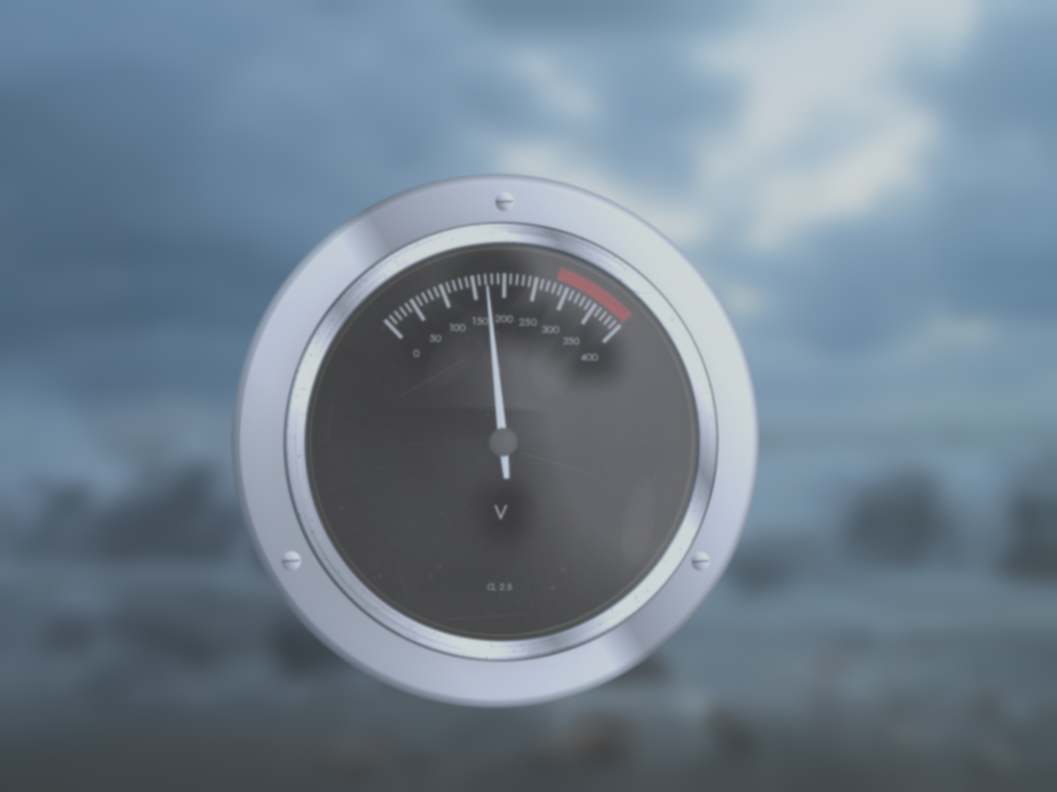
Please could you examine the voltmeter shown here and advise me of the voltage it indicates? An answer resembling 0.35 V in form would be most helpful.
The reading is 170 V
